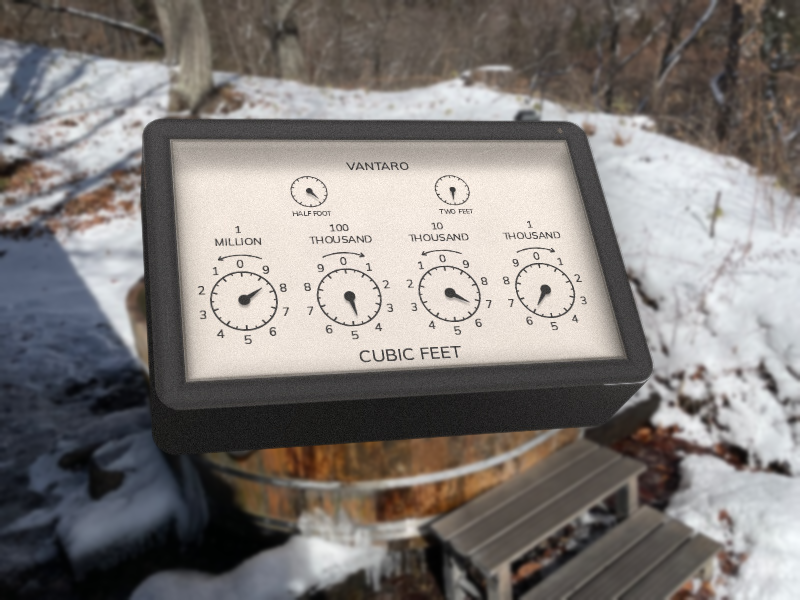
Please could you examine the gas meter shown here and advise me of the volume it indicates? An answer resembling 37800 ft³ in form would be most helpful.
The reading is 846600 ft³
